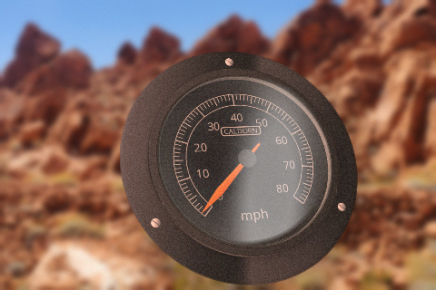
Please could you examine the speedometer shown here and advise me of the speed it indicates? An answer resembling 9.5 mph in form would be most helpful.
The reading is 1 mph
